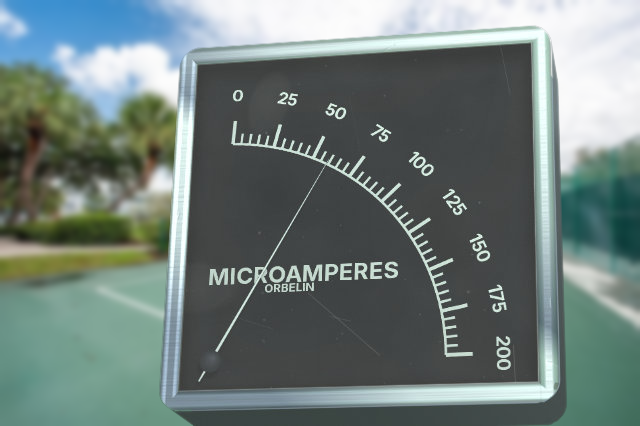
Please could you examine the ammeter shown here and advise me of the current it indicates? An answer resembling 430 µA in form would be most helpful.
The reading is 60 µA
